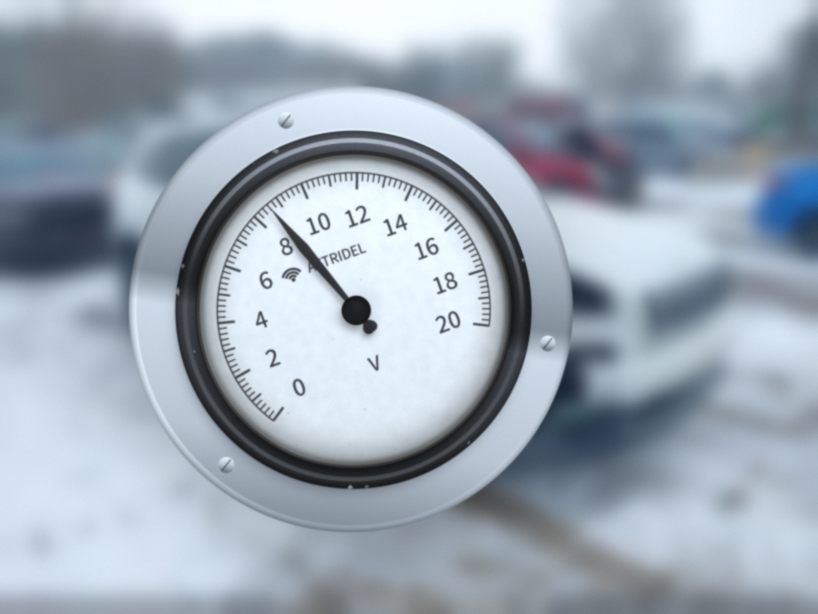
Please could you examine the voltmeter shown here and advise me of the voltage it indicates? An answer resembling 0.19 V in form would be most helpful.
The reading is 8.6 V
